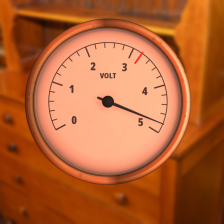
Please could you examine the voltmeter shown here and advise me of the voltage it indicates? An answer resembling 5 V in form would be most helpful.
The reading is 4.8 V
